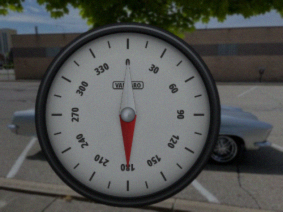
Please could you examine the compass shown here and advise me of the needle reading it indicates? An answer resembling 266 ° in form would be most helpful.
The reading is 180 °
